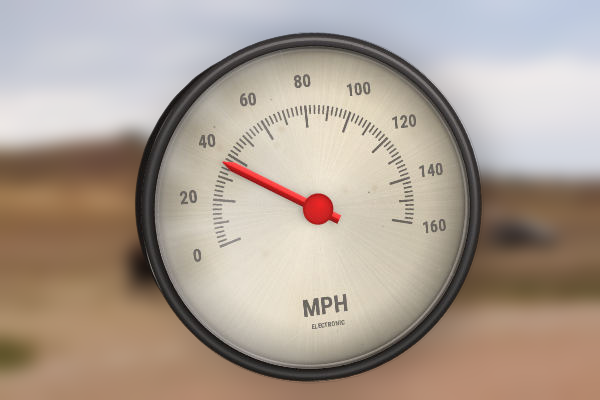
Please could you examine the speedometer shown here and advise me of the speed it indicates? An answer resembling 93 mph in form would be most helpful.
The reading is 36 mph
